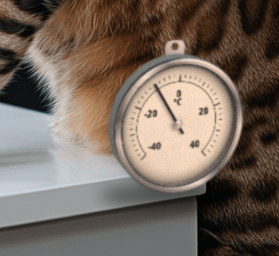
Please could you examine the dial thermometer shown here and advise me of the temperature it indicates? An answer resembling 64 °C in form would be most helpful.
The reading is -10 °C
